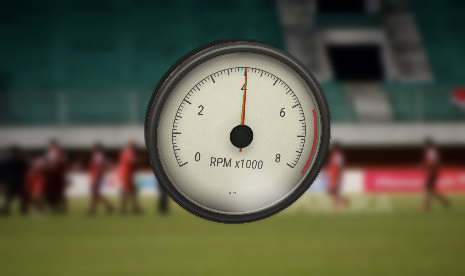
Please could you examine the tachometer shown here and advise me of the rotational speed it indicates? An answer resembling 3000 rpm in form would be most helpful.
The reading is 4000 rpm
